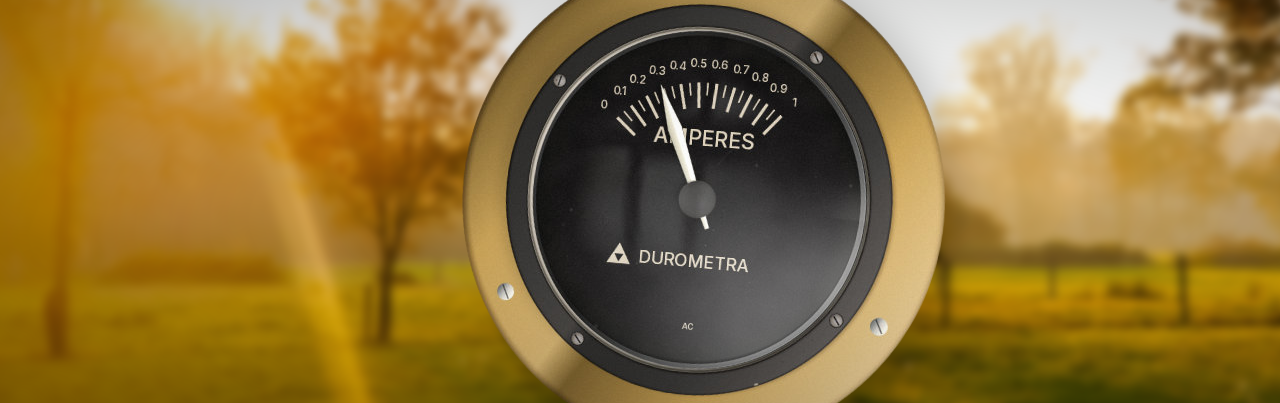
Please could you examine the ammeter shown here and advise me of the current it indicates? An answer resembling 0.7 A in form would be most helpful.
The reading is 0.3 A
